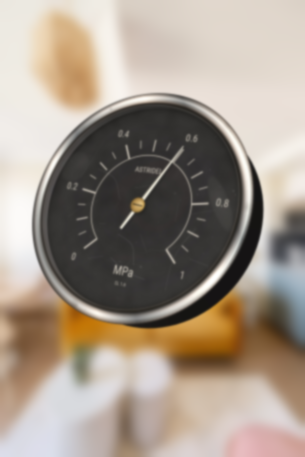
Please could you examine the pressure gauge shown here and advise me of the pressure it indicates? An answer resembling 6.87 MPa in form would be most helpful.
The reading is 0.6 MPa
